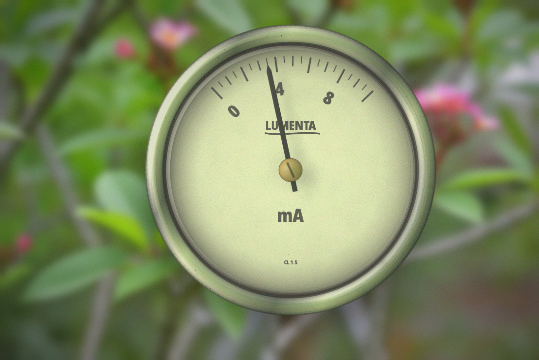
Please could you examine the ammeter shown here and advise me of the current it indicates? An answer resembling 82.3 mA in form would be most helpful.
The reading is 3.5 mA
